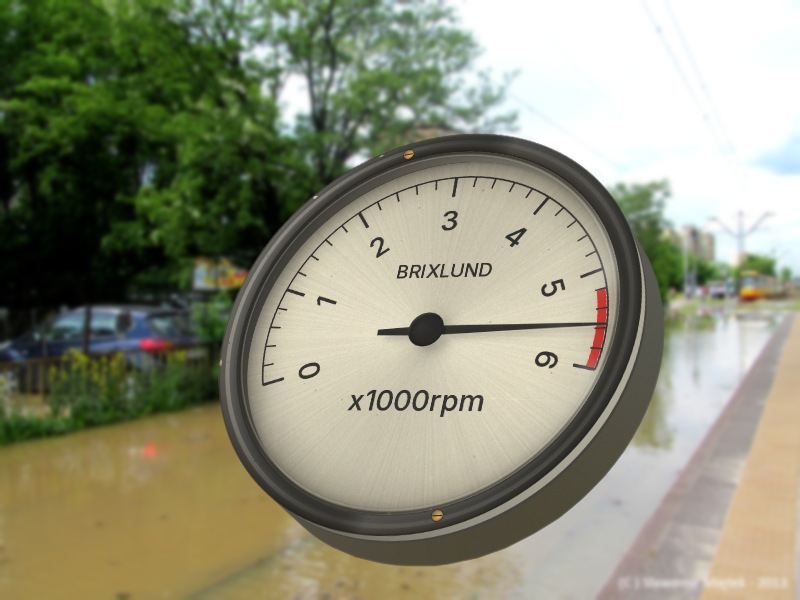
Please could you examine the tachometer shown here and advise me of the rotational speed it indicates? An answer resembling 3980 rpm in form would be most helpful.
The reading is 5600 rpm
